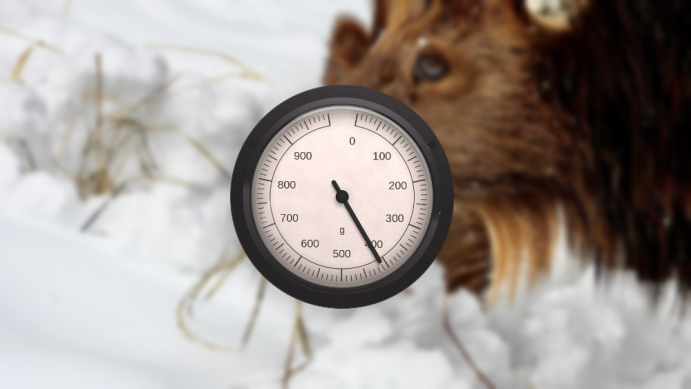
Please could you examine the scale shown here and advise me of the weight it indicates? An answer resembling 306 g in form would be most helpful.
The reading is 410 g
